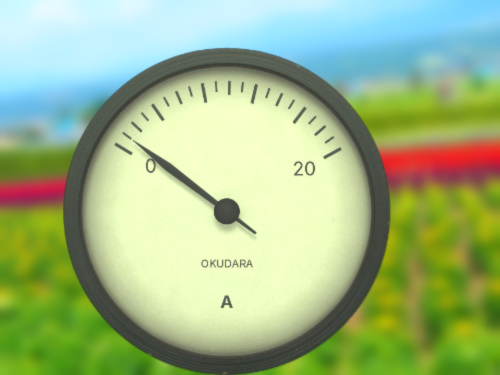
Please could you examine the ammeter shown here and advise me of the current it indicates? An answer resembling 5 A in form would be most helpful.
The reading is 1 A
